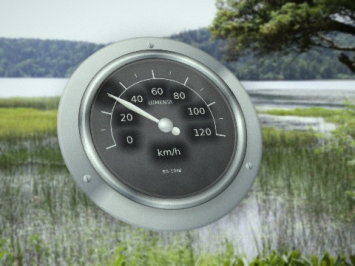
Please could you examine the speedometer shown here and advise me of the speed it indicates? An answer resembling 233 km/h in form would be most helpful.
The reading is 30 km/h
